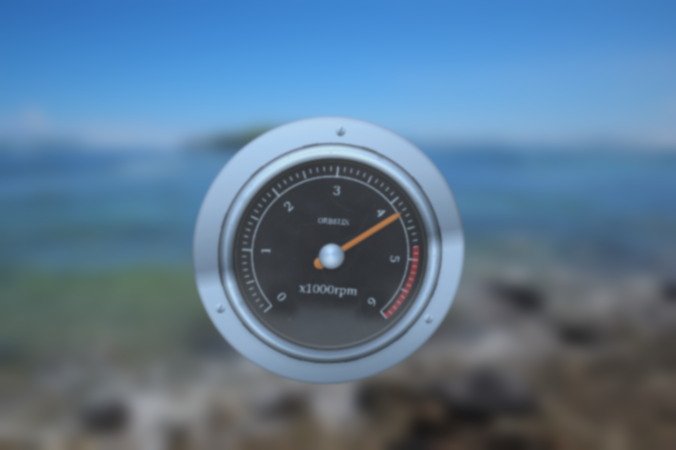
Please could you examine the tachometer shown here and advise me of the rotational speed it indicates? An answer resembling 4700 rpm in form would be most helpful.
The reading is 4200 rpm
